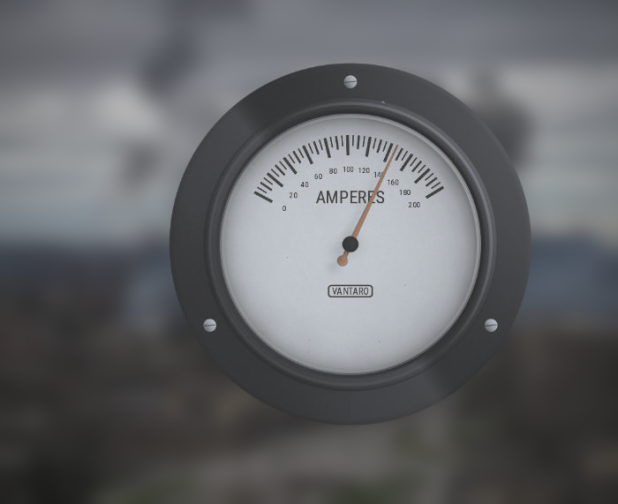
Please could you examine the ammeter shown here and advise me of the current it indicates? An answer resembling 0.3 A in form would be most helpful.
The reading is 145 A
